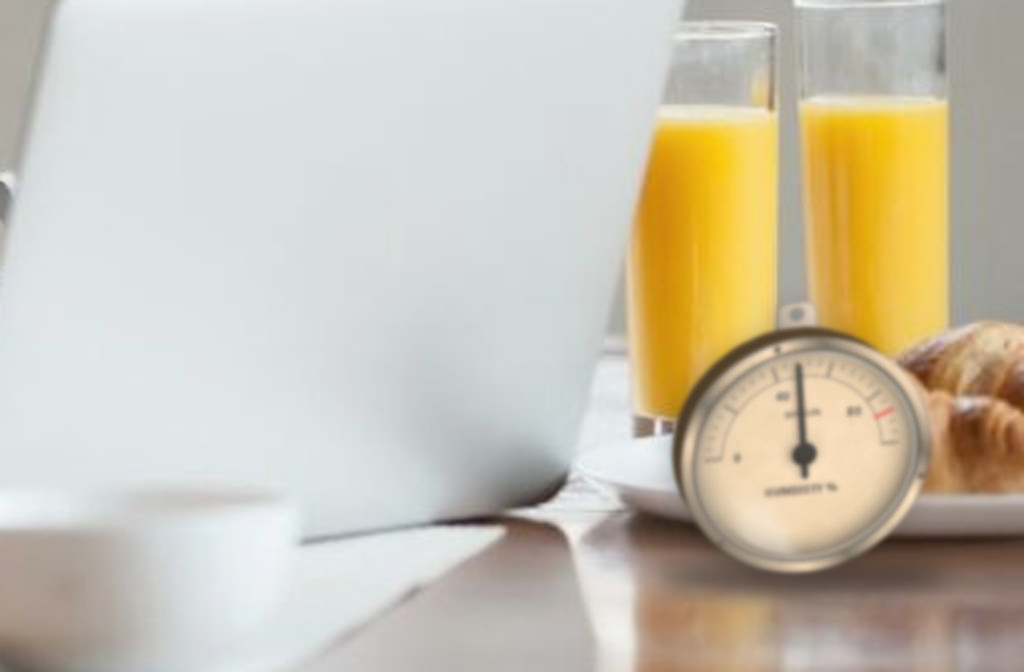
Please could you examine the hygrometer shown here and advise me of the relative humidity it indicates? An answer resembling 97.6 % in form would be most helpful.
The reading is 48 %
